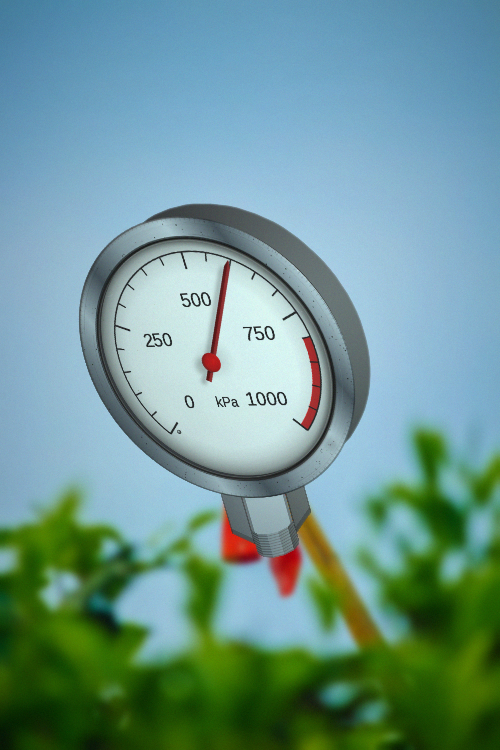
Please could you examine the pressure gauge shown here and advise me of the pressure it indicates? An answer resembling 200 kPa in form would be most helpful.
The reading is 600 kPa
